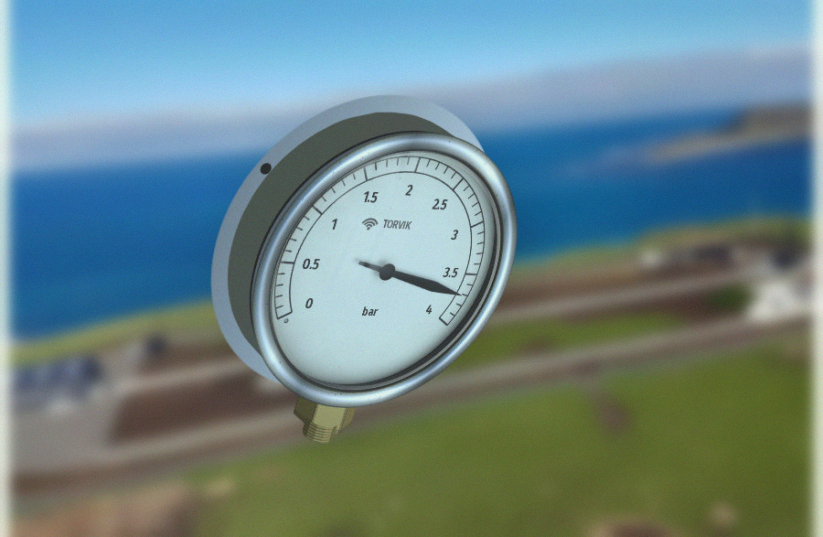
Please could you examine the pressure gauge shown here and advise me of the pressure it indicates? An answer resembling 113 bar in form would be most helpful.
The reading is 3.7 bar
